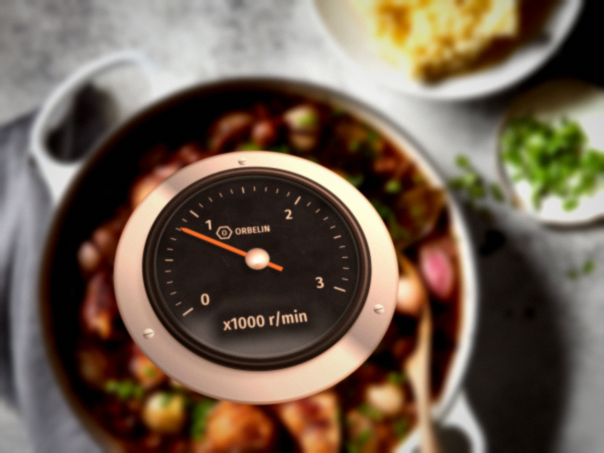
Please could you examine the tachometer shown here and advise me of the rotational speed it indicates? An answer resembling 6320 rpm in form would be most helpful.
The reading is 800 rpm
